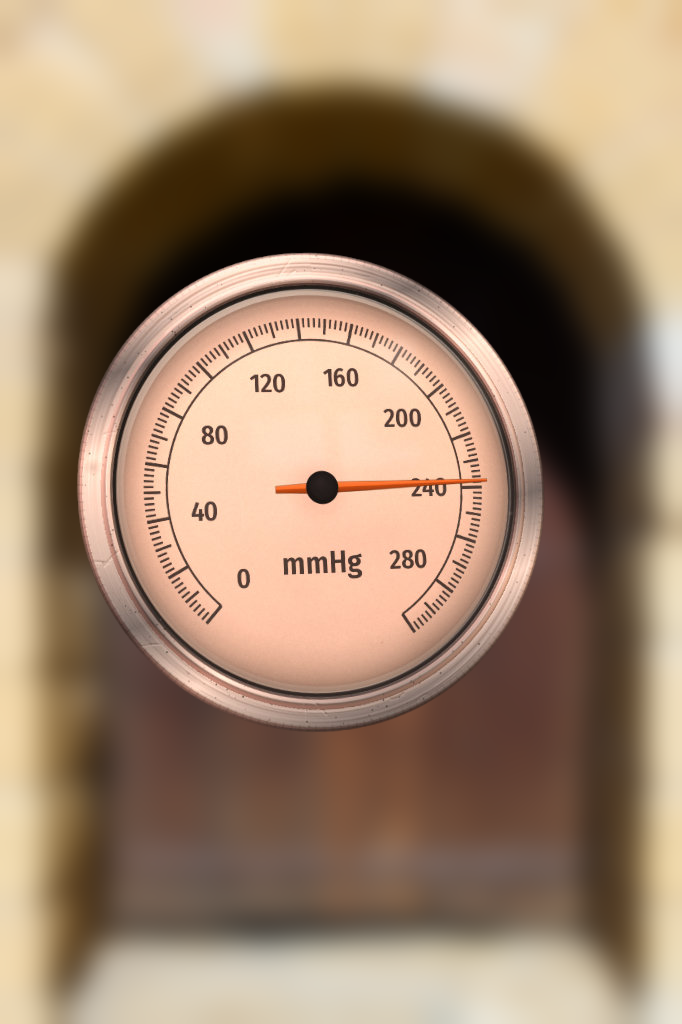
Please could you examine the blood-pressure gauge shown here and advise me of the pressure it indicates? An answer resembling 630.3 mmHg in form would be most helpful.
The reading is 238 mmHg
